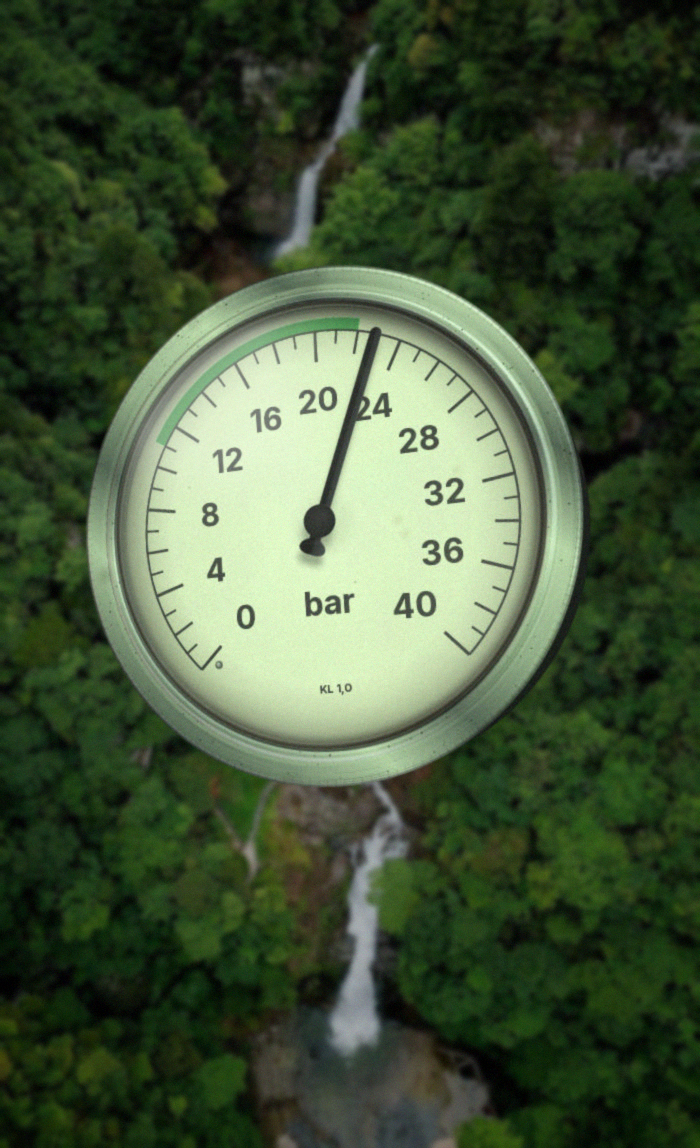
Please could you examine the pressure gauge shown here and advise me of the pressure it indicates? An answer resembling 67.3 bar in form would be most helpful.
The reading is 23 bar
